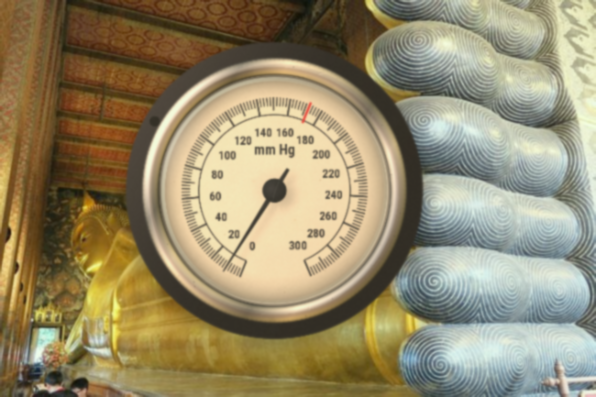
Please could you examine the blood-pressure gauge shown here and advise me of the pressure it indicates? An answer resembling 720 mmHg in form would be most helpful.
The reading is 10 mmHg
